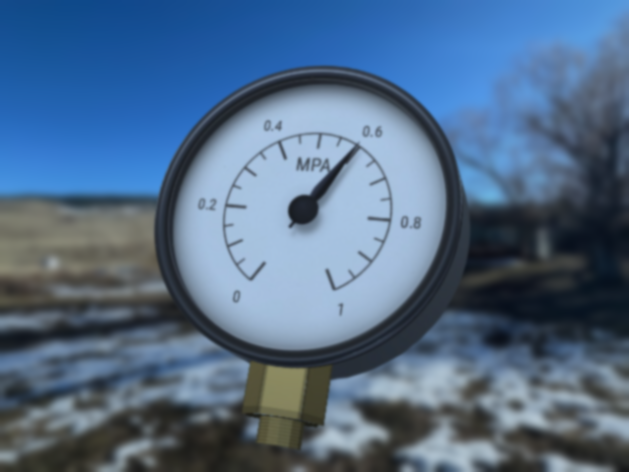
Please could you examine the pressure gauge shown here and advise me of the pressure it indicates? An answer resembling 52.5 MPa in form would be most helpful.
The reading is 0.6 MPa
